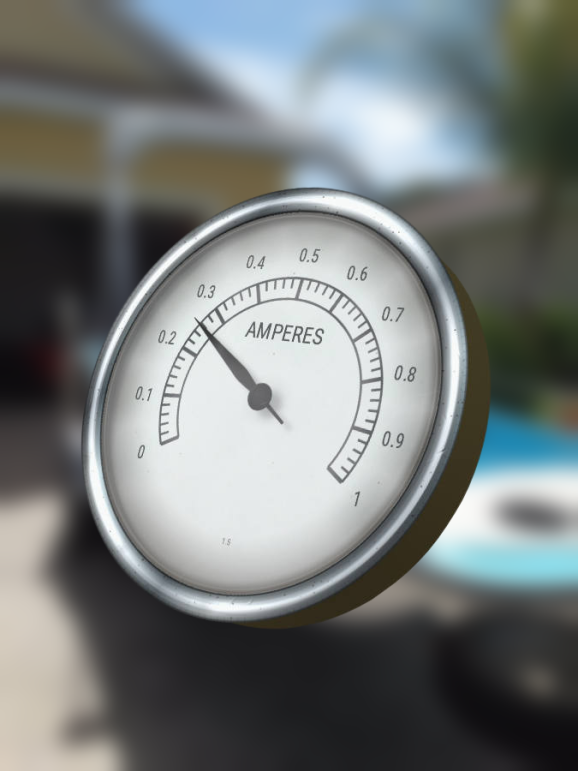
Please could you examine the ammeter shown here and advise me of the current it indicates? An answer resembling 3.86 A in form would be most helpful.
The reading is 0.26 A
